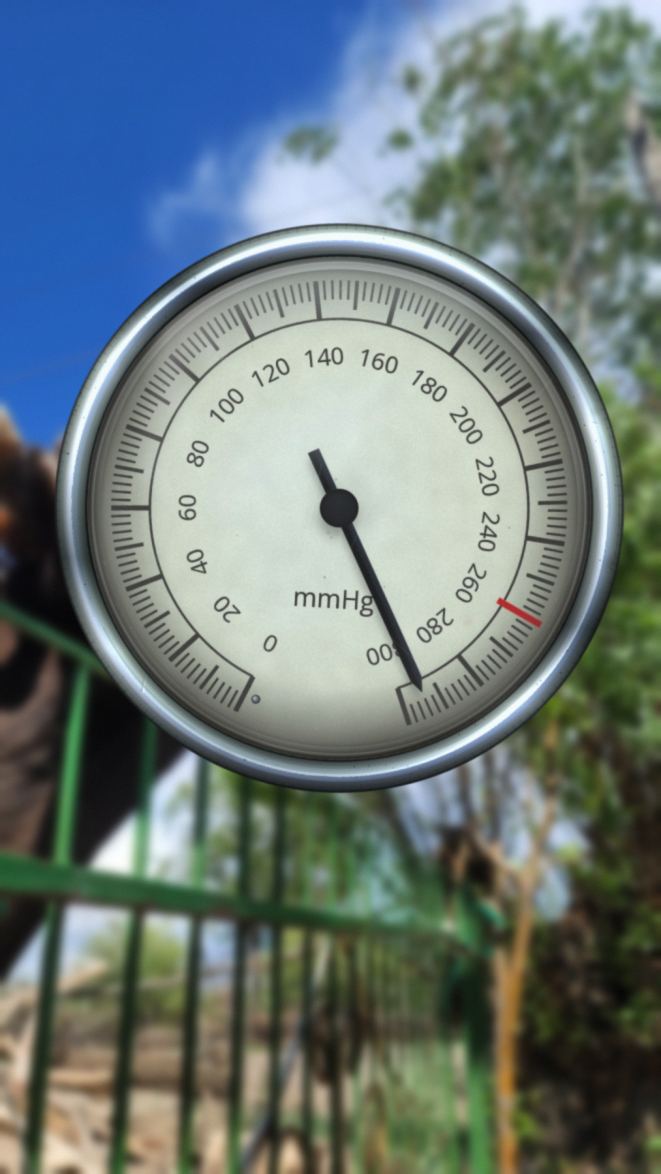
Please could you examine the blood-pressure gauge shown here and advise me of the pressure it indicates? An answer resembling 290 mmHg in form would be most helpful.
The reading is 294 mmHg
